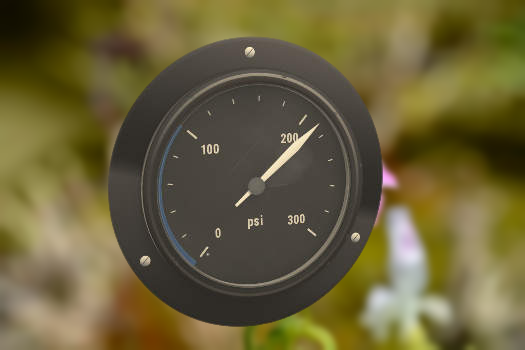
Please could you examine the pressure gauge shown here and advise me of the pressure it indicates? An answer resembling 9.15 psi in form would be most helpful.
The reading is 210 psi
